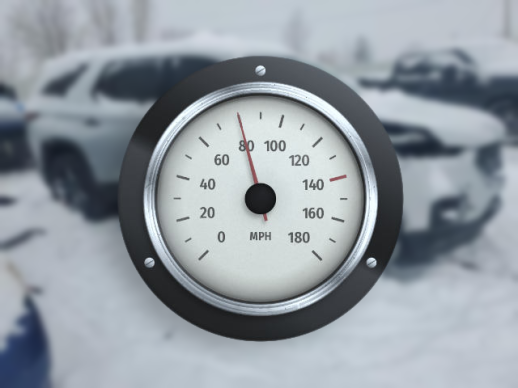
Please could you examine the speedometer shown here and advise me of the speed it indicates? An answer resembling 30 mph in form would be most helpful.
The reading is 80 mph
